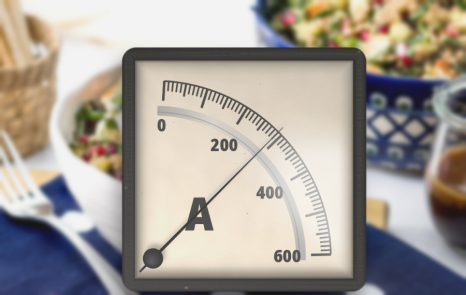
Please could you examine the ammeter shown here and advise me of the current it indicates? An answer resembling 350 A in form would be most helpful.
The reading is 290 A
